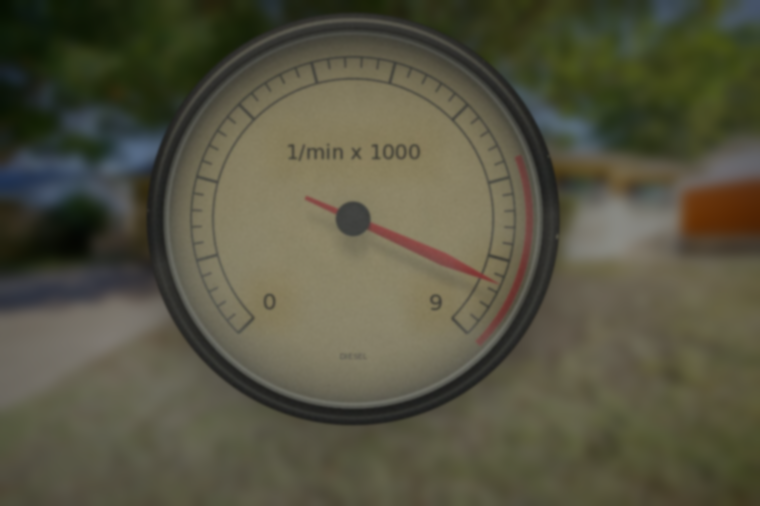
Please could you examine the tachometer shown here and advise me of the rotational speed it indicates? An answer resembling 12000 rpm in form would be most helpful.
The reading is 8300 rpm
